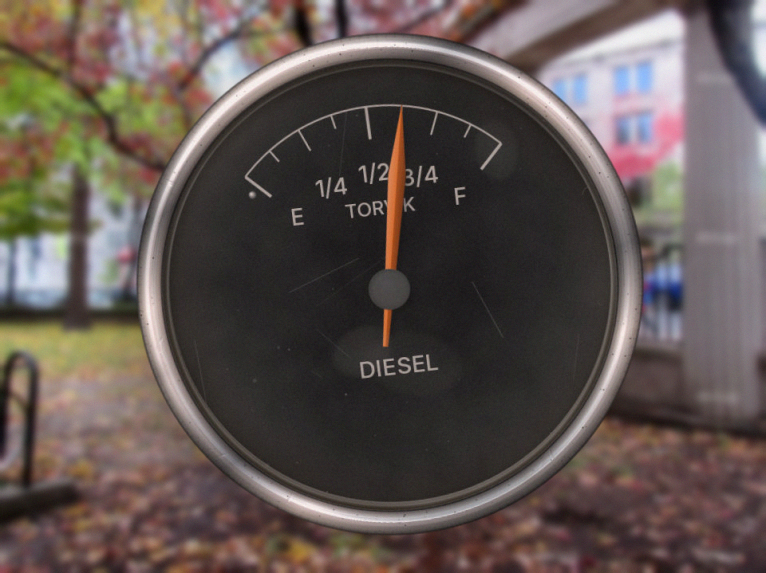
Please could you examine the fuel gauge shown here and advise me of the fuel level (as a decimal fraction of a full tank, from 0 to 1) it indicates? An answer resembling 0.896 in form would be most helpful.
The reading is 0.625
